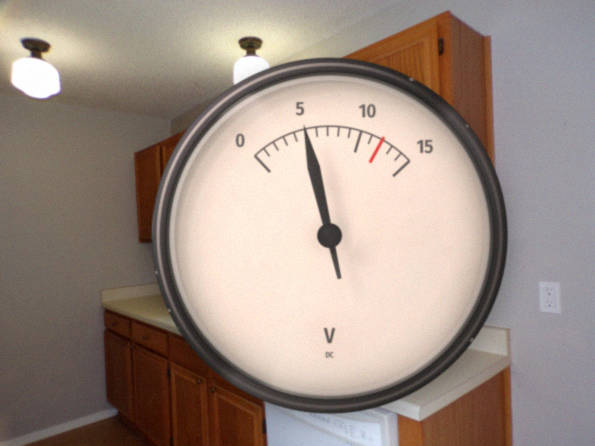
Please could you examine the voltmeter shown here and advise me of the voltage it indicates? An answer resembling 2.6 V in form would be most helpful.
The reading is 5 V
